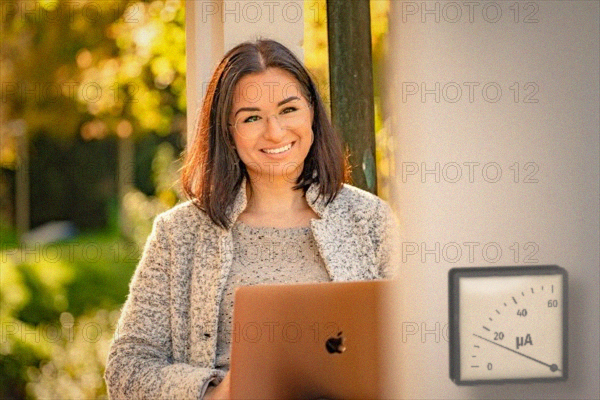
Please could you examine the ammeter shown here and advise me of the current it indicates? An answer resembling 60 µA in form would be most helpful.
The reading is 15 µA
